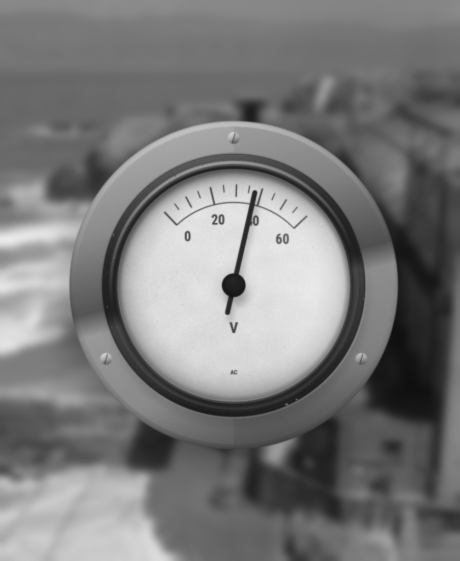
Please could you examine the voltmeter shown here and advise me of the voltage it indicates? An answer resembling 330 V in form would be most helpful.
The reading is 37.5 V
